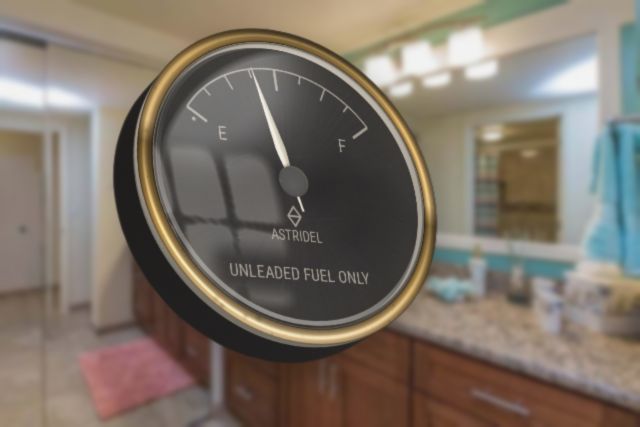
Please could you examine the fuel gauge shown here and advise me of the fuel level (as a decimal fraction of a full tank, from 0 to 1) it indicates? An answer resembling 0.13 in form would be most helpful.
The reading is 0.375
